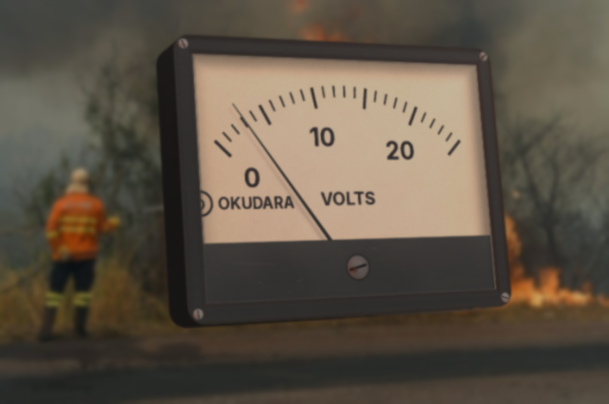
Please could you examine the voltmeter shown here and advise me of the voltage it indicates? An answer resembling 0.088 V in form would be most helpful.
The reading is 3 V
